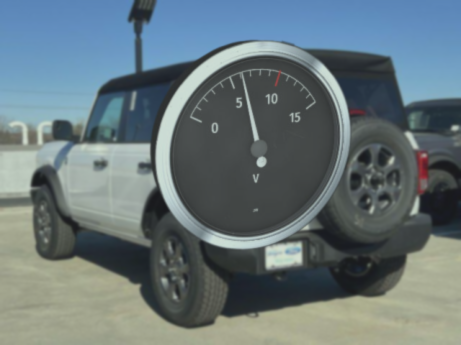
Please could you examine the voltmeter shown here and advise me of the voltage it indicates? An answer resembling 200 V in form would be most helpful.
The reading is 6 V
